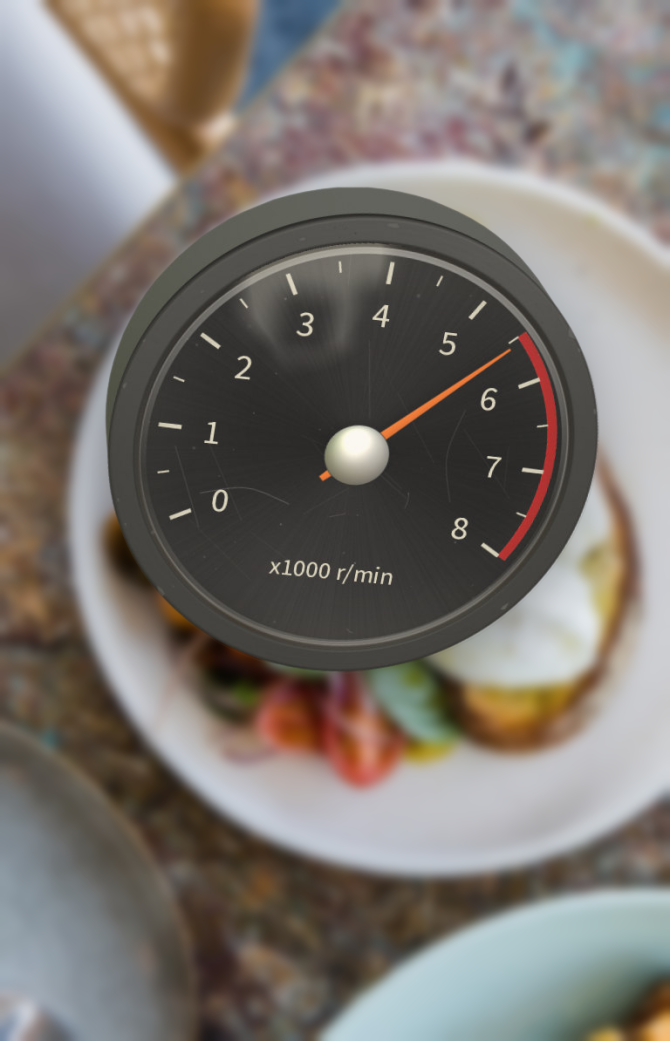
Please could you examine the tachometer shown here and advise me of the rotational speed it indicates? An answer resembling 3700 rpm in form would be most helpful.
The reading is 5500 rpm
